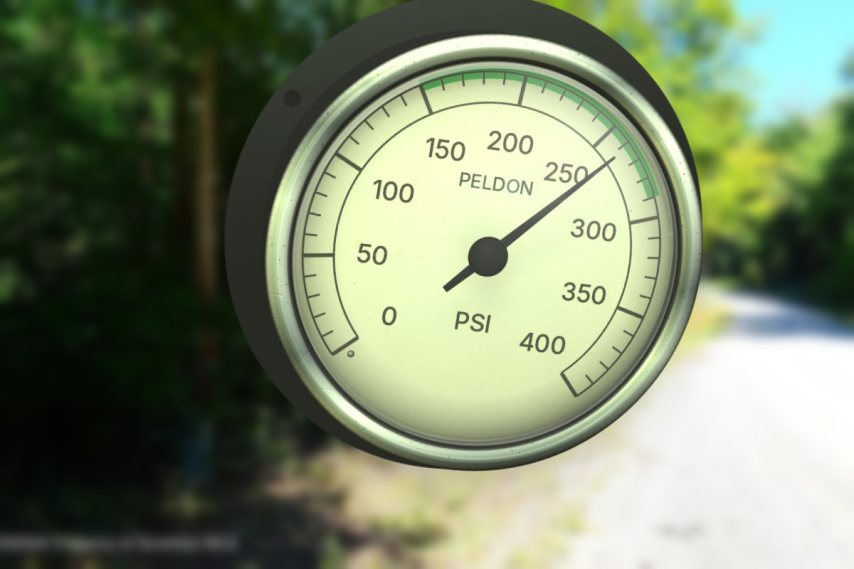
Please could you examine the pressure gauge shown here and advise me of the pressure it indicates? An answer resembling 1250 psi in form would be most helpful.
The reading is 260 psi
